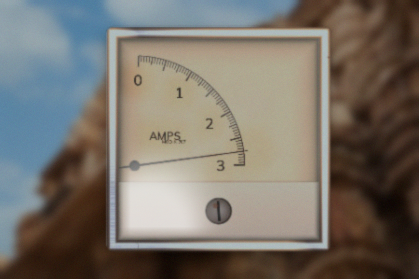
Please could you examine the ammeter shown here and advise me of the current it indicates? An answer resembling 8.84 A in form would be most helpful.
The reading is 2.75 A
